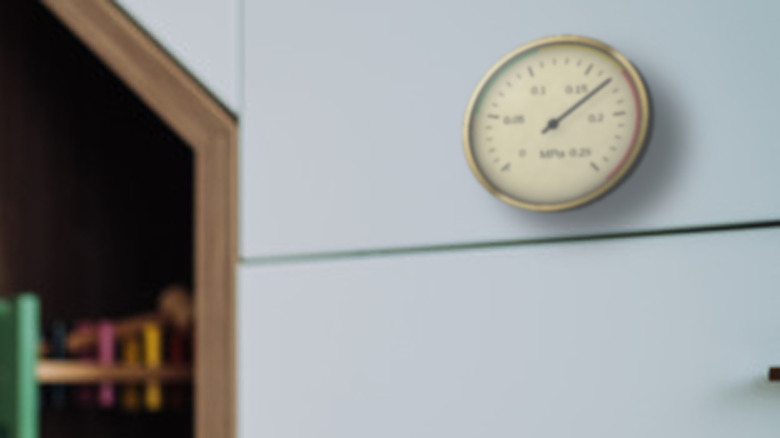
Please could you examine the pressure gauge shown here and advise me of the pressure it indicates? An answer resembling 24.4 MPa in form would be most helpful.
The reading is 0.17 MPa
